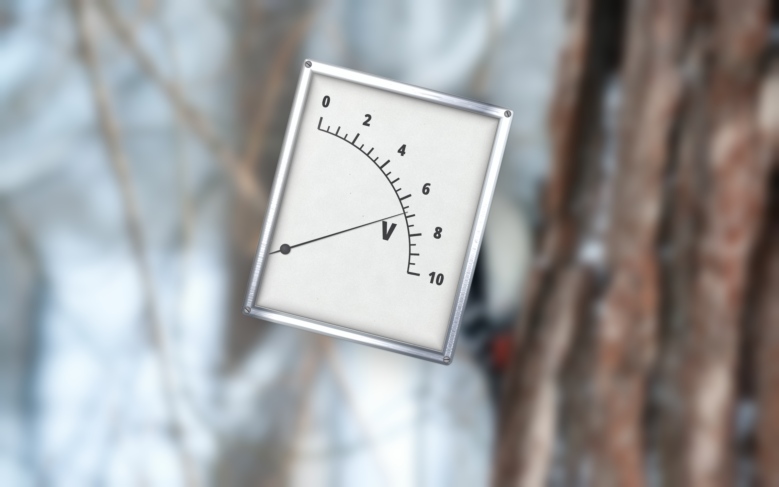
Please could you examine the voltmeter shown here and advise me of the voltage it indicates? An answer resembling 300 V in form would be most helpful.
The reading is 6.75 V
